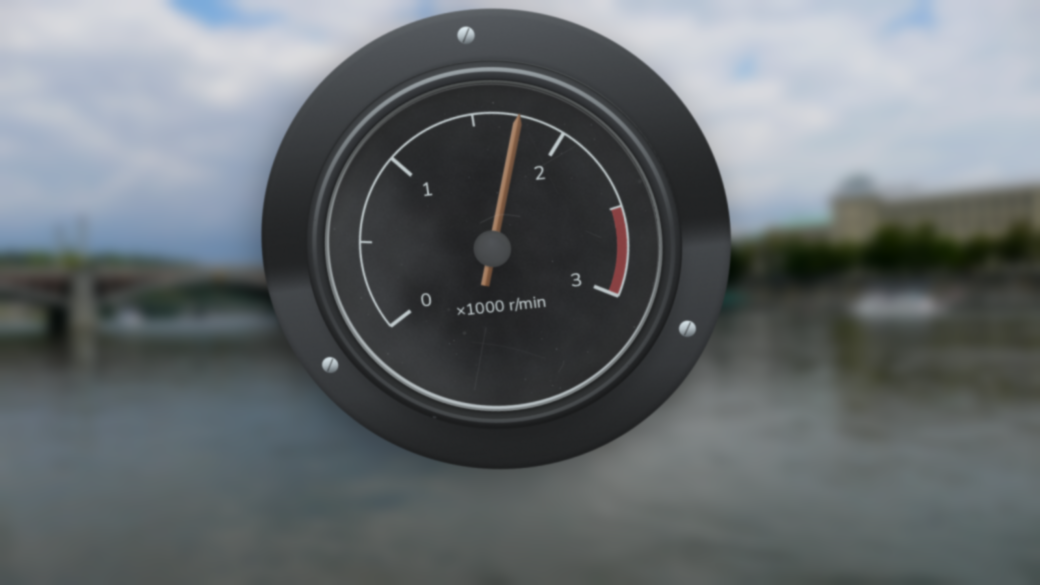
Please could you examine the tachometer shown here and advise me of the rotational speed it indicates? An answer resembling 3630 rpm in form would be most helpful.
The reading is 1750 rpm
